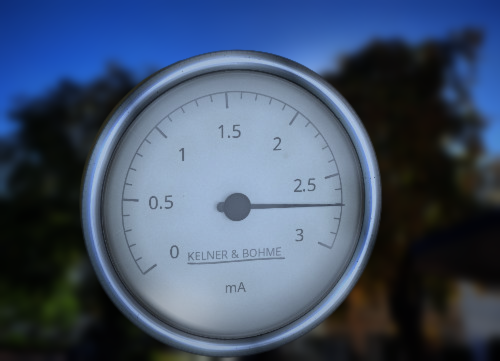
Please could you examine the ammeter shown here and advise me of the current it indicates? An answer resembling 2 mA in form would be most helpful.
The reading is 2.7 mA
